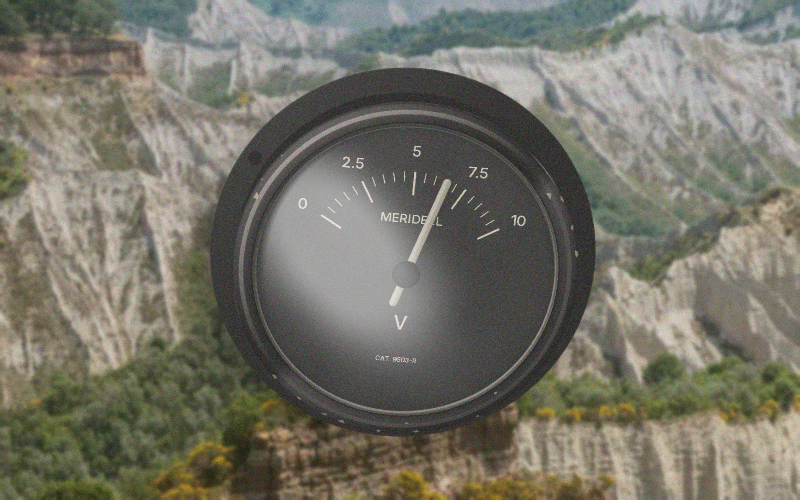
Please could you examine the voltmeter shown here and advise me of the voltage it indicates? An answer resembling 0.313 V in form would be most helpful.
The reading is 6.5 V
